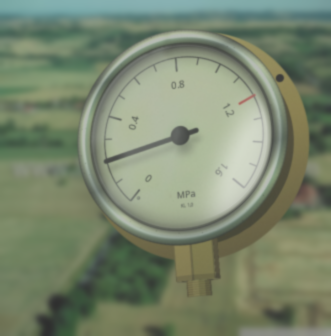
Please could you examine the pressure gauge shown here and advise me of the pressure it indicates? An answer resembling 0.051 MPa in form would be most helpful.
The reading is 0.2 MPa
